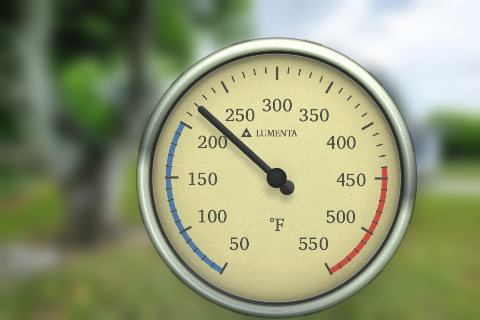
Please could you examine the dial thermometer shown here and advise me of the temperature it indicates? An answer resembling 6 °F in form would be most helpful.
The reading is 220 °F
